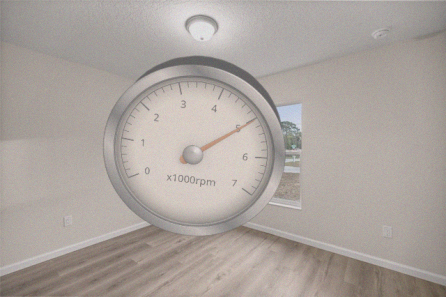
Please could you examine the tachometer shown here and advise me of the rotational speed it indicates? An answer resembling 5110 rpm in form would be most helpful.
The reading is 5000 rpm
